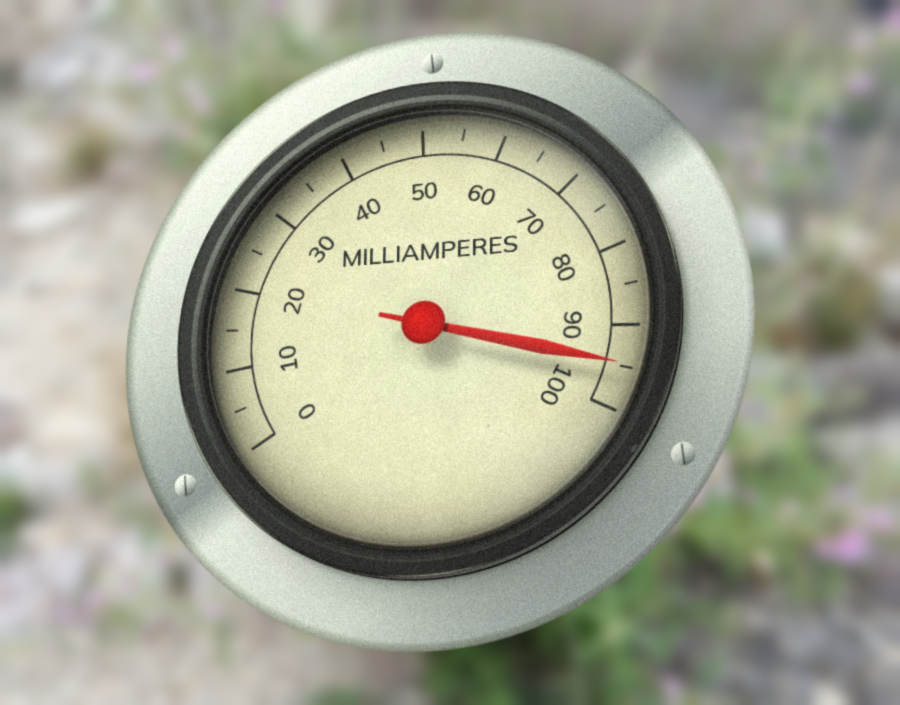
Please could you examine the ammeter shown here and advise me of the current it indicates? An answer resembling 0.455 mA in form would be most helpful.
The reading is 95 mA
